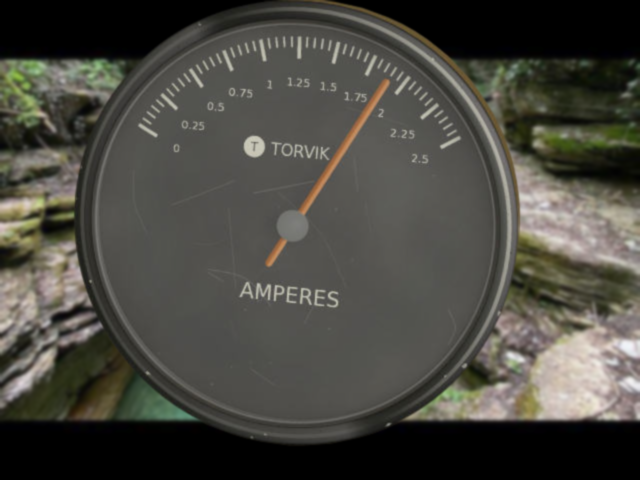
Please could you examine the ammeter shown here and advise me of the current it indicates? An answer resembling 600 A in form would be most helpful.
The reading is 1.9 A
